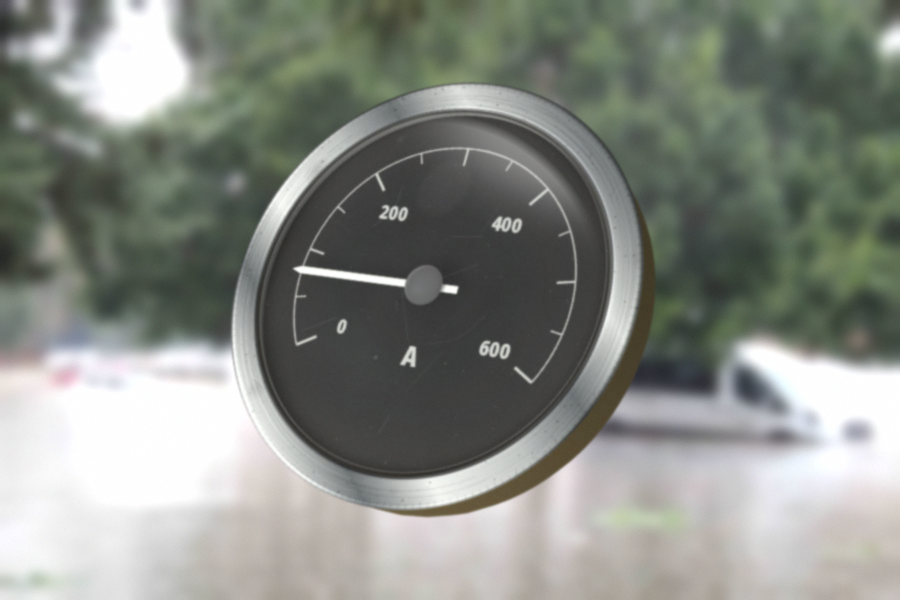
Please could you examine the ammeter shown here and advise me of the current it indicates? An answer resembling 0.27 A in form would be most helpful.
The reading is 75 A
